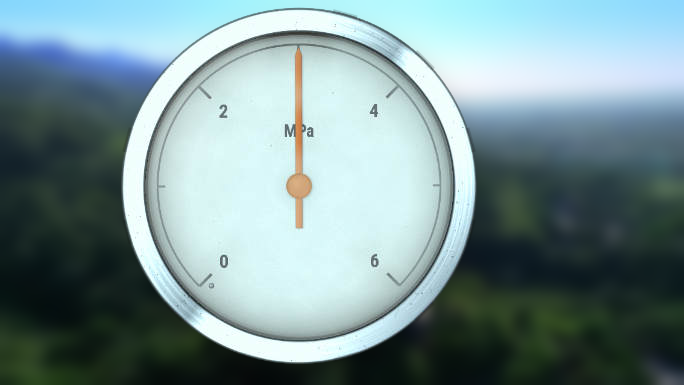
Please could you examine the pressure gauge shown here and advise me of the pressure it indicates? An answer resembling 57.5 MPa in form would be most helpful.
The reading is 3 MPa
